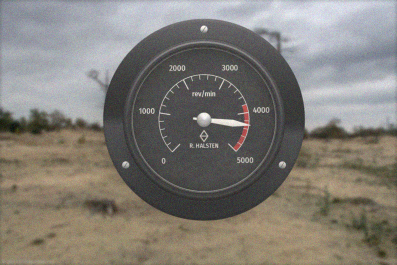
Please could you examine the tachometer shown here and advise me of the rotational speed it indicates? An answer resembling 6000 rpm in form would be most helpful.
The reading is 4300 rpm
